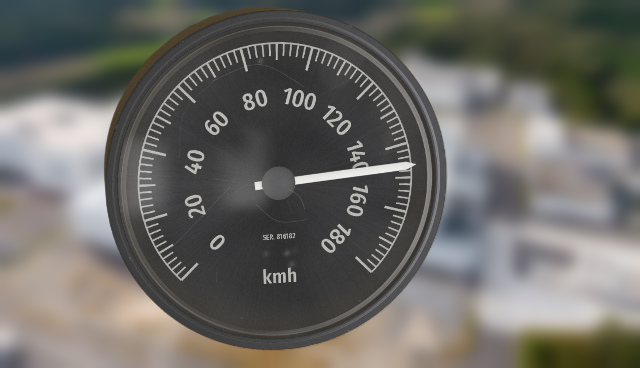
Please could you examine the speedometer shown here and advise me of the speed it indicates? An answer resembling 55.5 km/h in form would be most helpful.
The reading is 146 km/h
